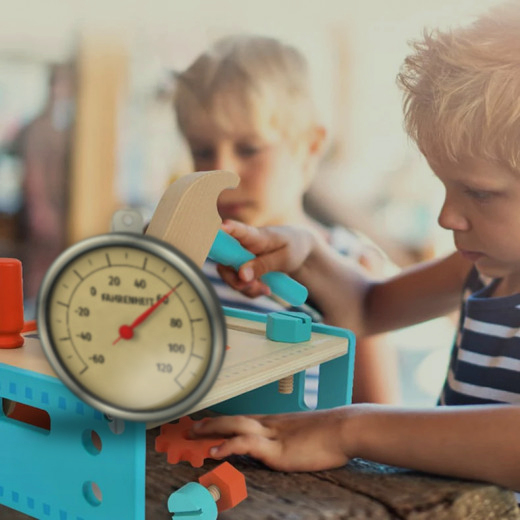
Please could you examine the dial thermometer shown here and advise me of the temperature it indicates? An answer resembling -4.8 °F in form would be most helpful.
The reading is 60 °F
